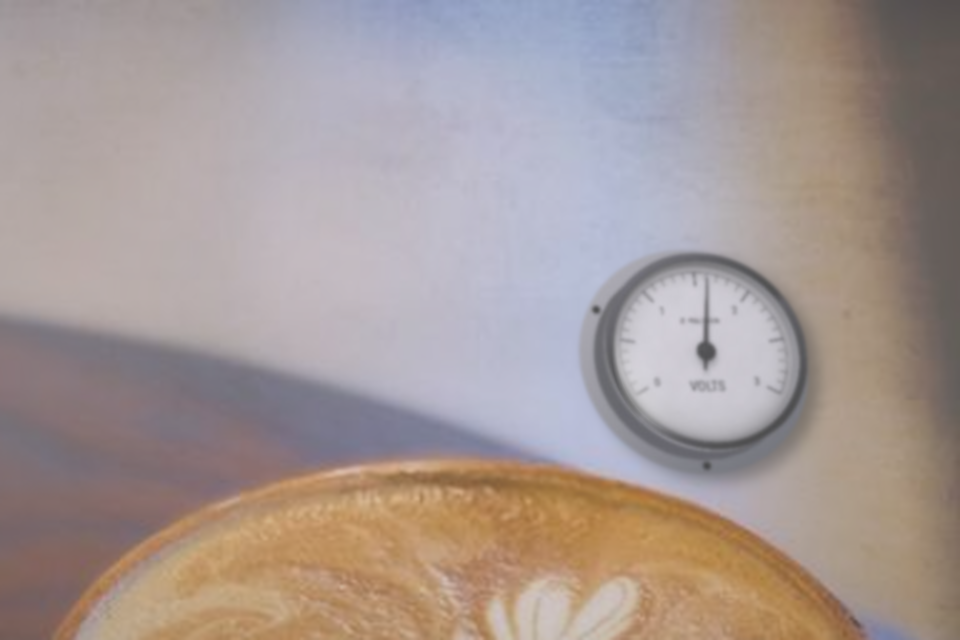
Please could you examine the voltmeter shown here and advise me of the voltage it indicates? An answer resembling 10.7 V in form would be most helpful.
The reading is 1.6 V
